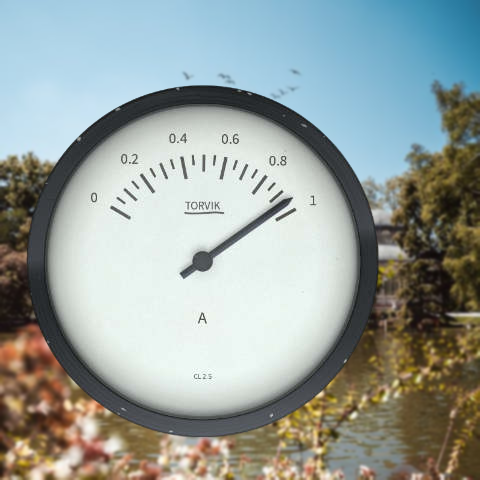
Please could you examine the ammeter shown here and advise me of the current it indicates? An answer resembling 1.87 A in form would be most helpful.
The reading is 0.95 A
